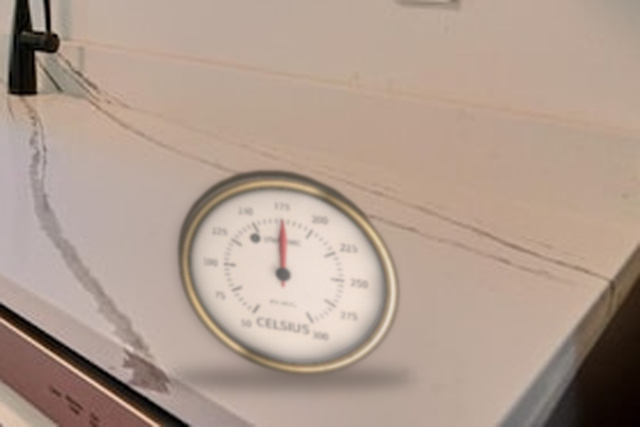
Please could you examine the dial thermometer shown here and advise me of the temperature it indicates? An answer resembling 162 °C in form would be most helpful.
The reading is 175 °C
